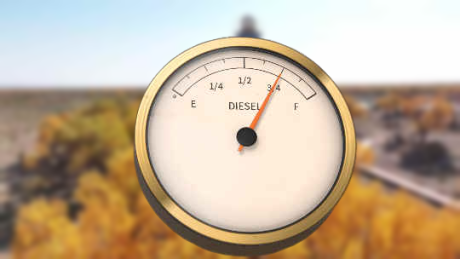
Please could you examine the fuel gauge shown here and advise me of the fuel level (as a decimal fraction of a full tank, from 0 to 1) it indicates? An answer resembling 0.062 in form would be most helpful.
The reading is 0.75
